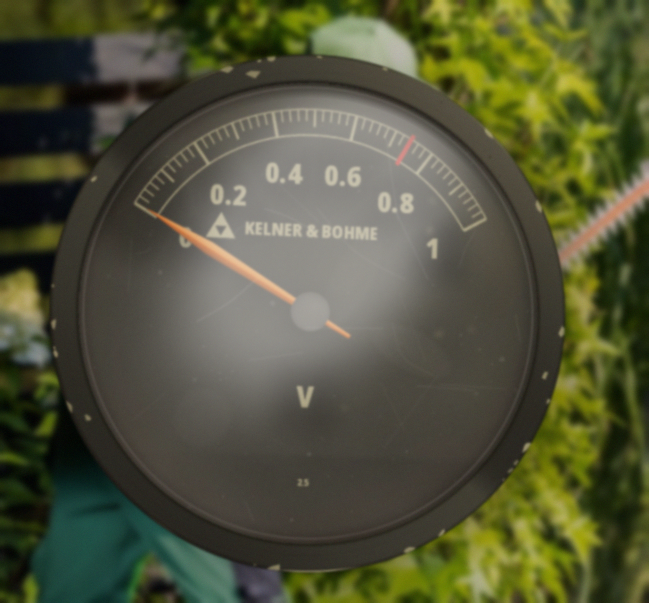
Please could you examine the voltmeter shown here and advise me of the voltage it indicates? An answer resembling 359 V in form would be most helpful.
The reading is 0 V
